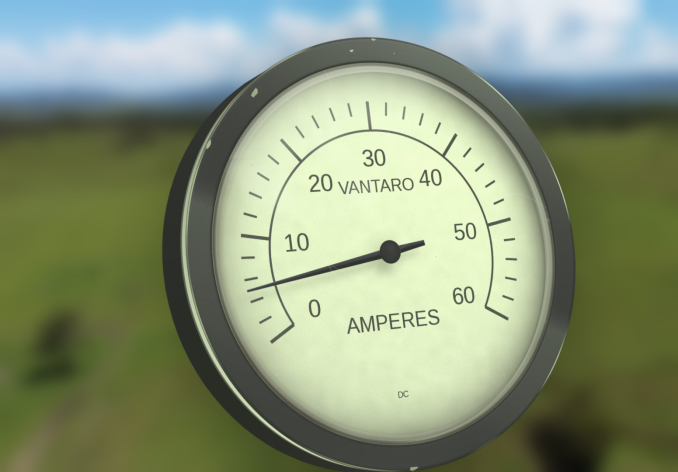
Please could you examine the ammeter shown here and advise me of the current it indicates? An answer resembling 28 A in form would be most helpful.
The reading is 5 A
